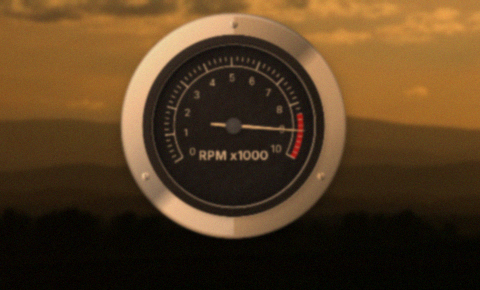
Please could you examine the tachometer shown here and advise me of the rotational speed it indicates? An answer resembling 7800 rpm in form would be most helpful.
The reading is 9000 rpm
